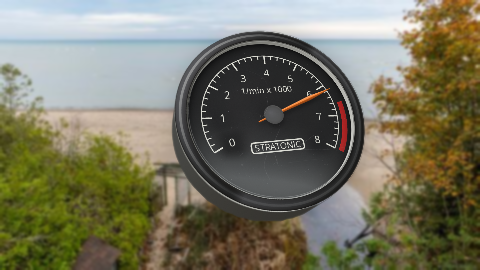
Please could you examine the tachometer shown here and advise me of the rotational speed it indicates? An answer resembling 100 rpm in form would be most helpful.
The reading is 6200 rpm
